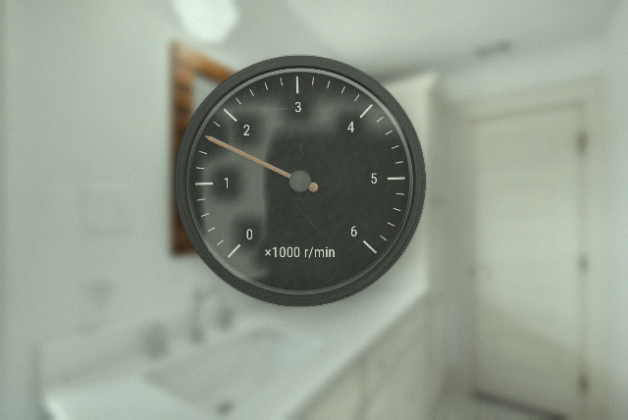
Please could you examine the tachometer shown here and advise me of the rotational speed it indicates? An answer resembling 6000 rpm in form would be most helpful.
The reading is 1600 rpm
